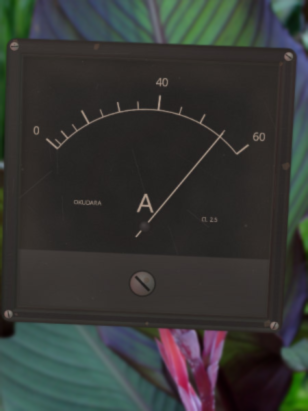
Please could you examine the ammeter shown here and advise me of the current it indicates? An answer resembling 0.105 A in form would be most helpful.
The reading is 55 A
